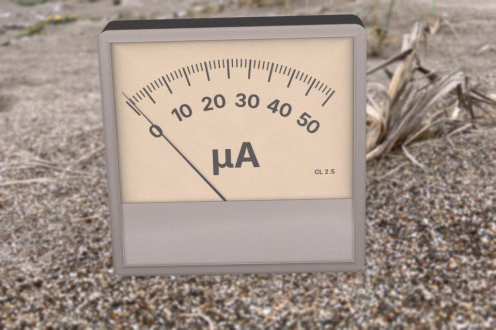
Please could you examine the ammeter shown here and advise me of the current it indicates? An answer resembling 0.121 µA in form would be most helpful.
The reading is 1 µA
